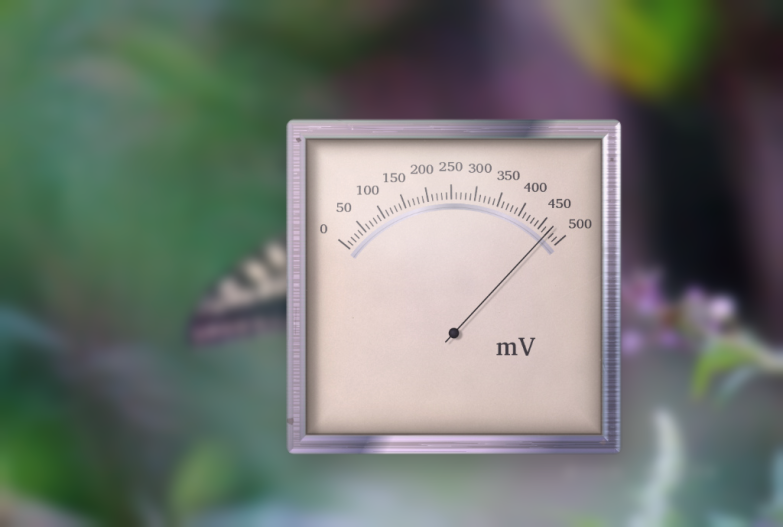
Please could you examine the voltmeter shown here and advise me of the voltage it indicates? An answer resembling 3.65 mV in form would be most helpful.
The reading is 470 mV
